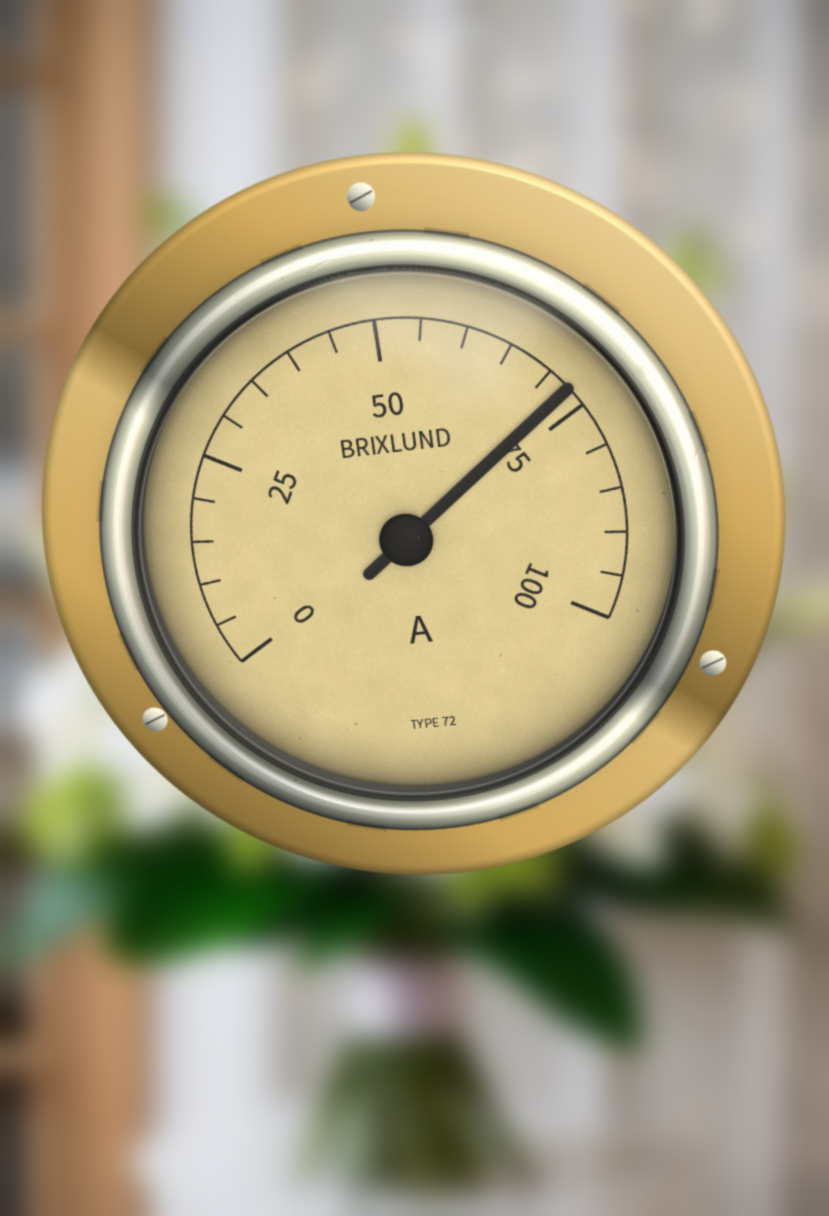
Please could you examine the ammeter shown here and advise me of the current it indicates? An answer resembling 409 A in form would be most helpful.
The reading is 72.5 A
